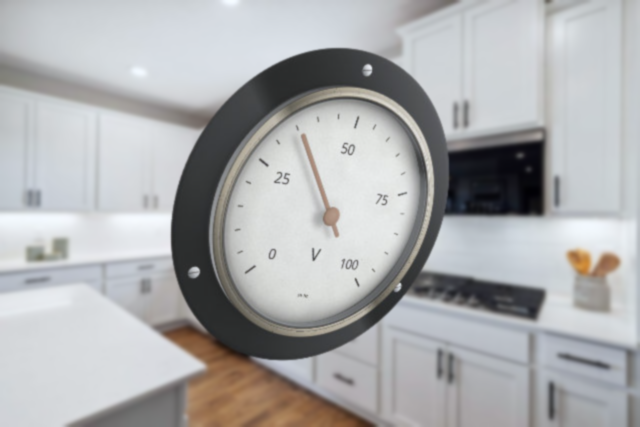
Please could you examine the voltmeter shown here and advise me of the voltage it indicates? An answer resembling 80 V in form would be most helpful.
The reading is 35 V
